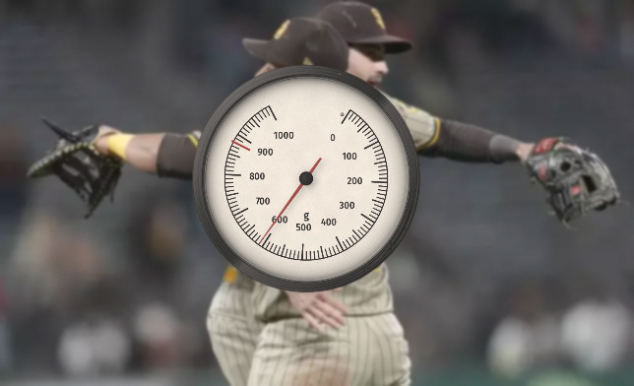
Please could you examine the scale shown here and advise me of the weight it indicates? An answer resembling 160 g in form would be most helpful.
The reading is 610 g
